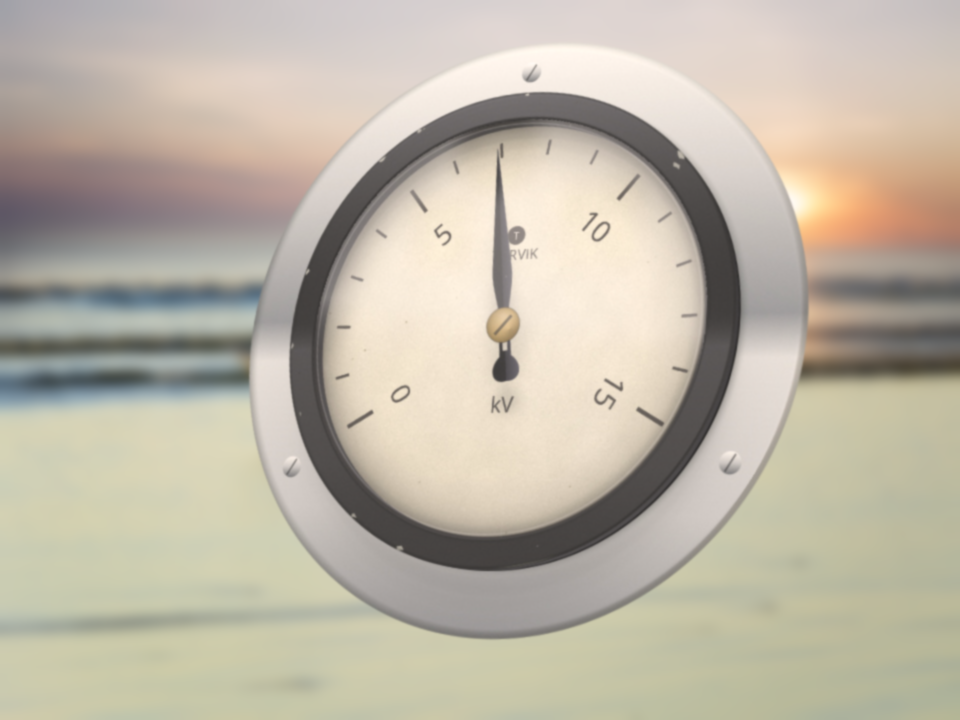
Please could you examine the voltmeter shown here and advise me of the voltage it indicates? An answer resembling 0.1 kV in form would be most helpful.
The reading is 7 kV
